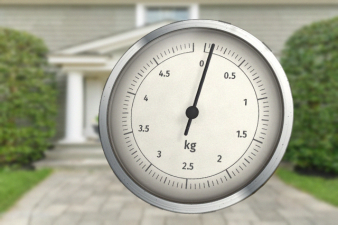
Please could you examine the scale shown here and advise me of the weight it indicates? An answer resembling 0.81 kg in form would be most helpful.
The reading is 0.1 kg
